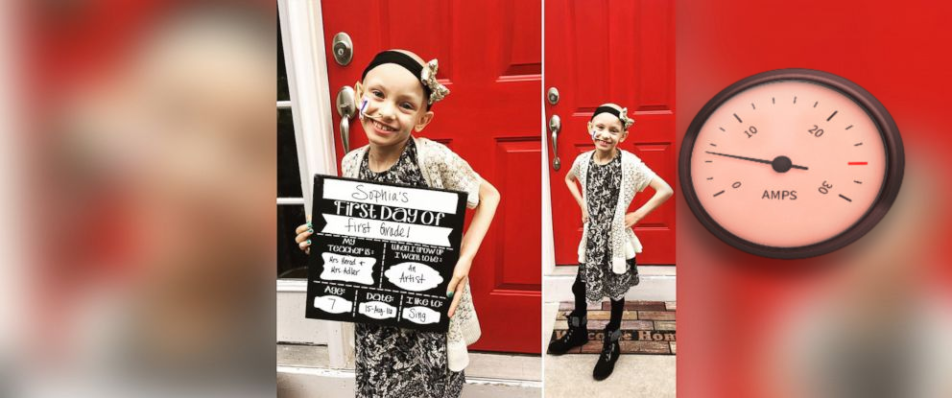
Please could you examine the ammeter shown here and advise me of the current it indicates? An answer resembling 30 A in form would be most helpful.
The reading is 5 A
